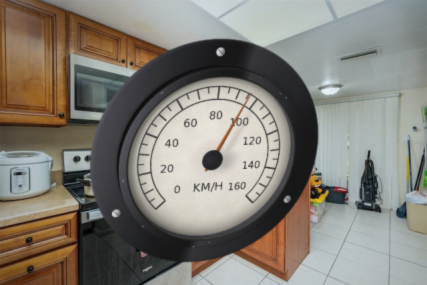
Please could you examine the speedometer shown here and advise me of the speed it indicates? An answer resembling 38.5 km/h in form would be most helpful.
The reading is 95 km/h
